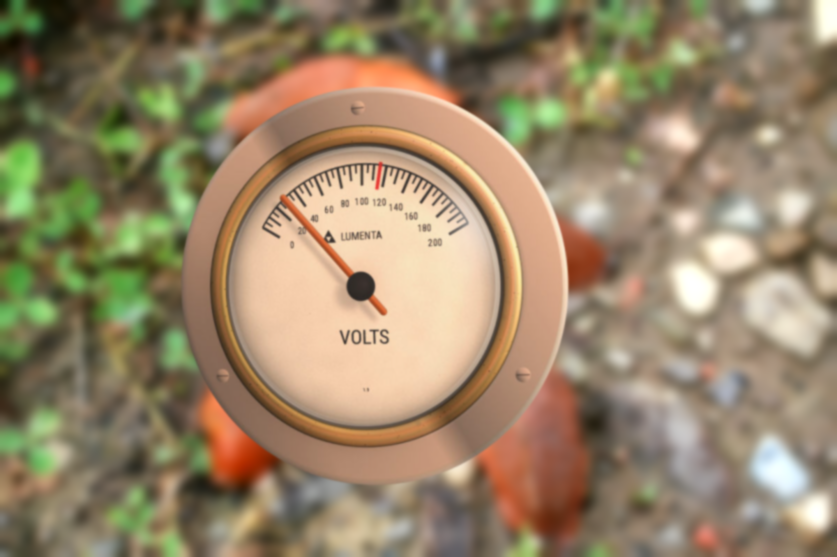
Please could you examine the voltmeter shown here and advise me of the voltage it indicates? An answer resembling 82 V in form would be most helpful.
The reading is 30 V
